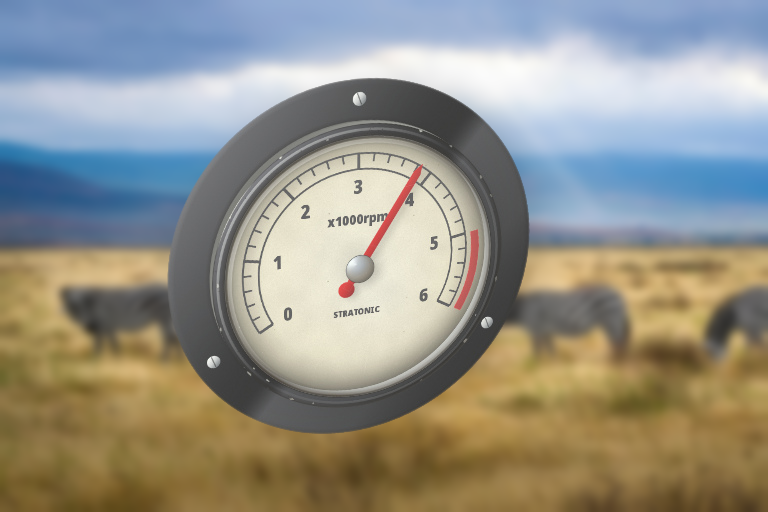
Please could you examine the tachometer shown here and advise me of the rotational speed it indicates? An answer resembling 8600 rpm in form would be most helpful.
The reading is 3800 rpm
